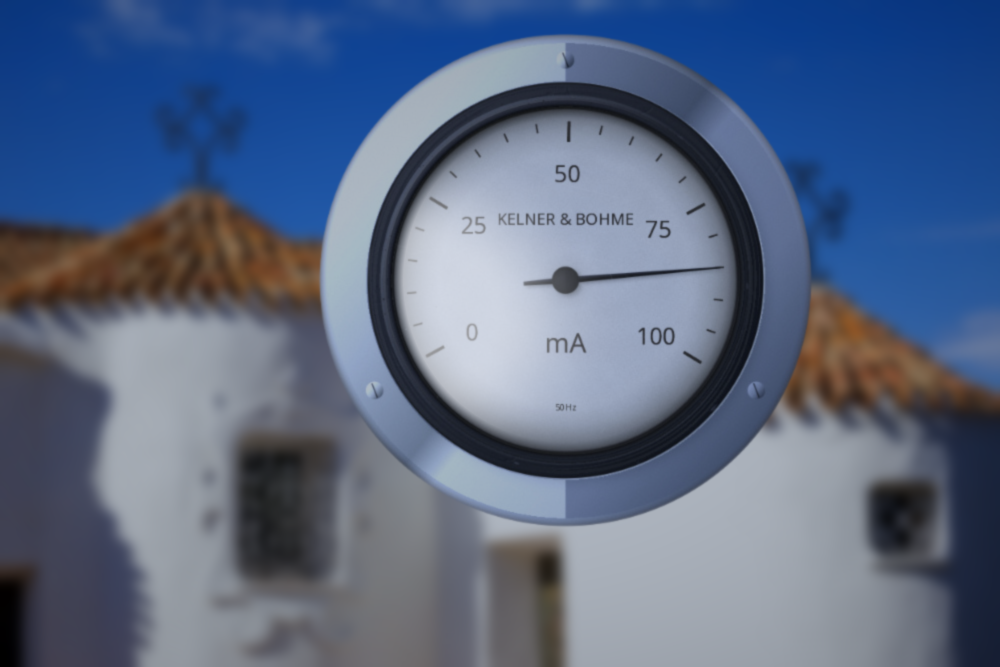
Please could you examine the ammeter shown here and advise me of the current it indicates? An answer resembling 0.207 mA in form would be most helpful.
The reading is 85 mA
